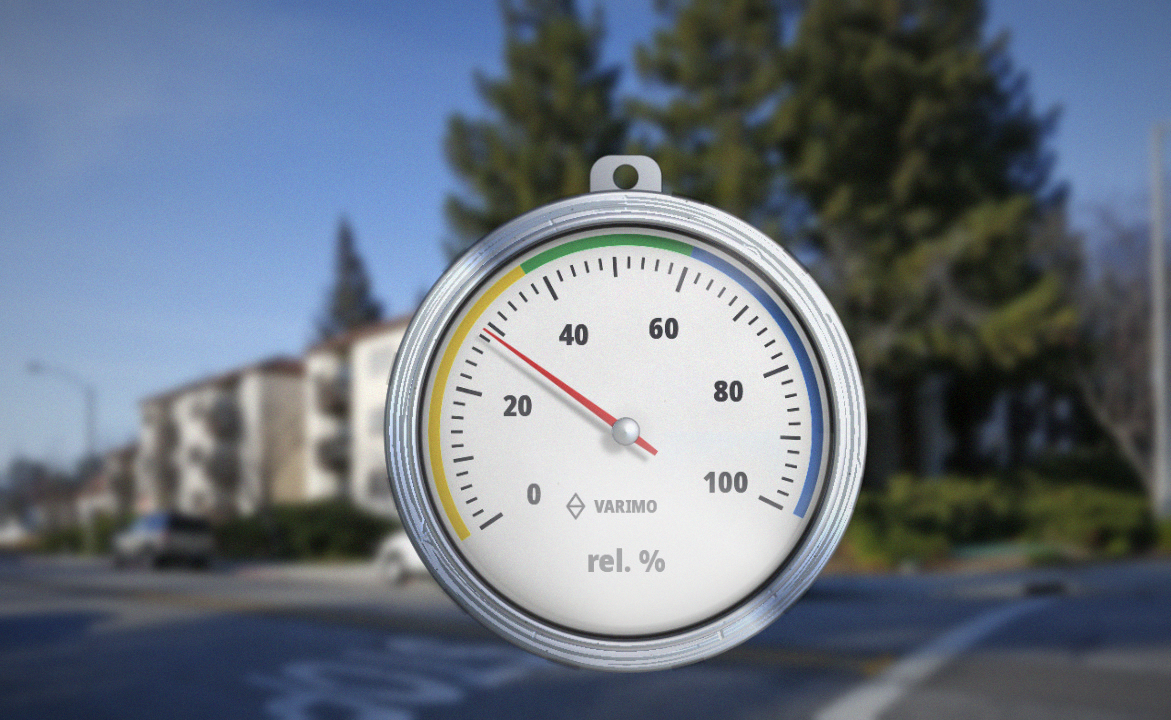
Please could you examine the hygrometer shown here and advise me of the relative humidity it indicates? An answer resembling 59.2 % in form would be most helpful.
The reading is 29 %
